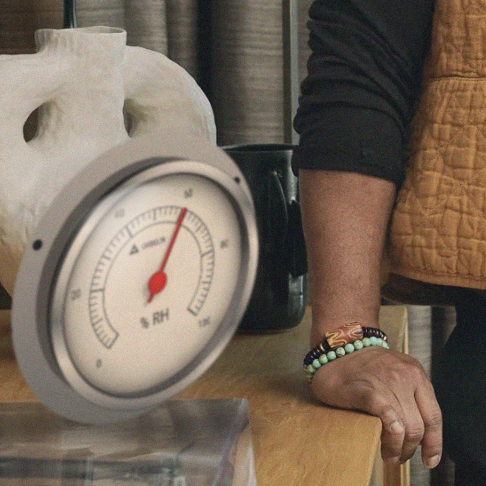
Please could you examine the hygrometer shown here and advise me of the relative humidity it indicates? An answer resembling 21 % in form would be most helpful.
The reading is 60 %
